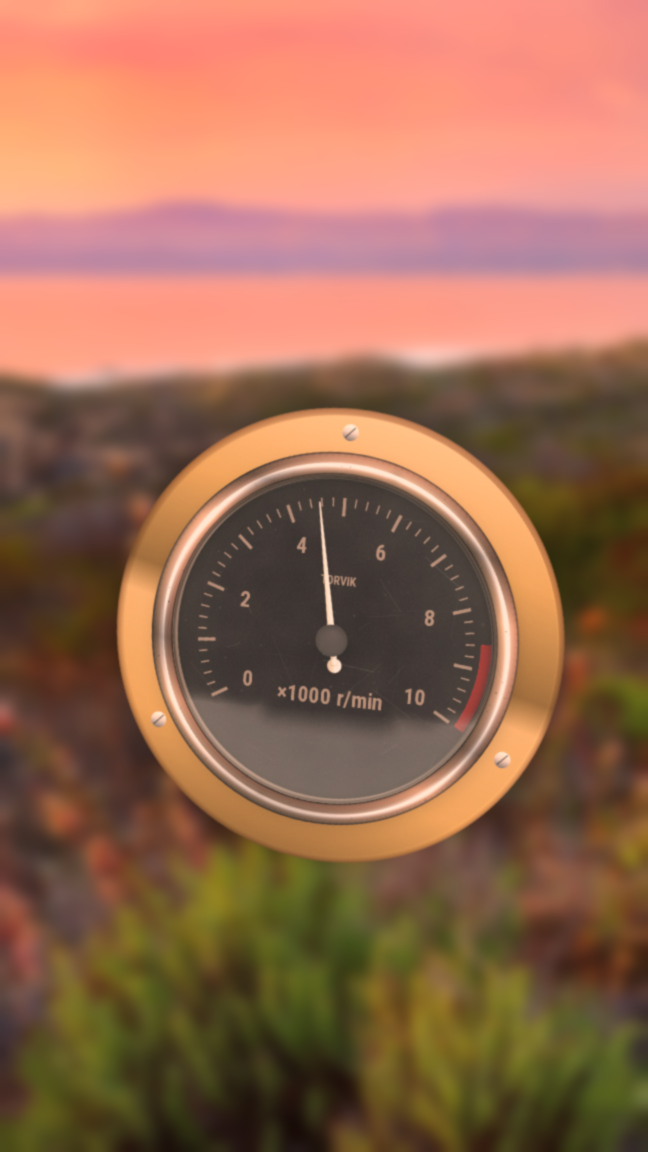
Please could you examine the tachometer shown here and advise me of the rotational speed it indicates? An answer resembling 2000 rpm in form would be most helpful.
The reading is 4600 rpm
